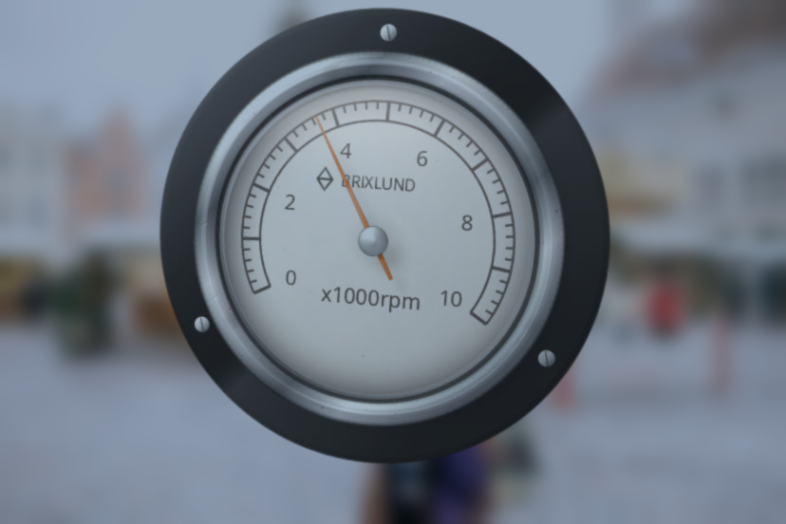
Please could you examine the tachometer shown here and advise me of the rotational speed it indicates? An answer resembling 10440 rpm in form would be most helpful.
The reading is 3700 rpm
